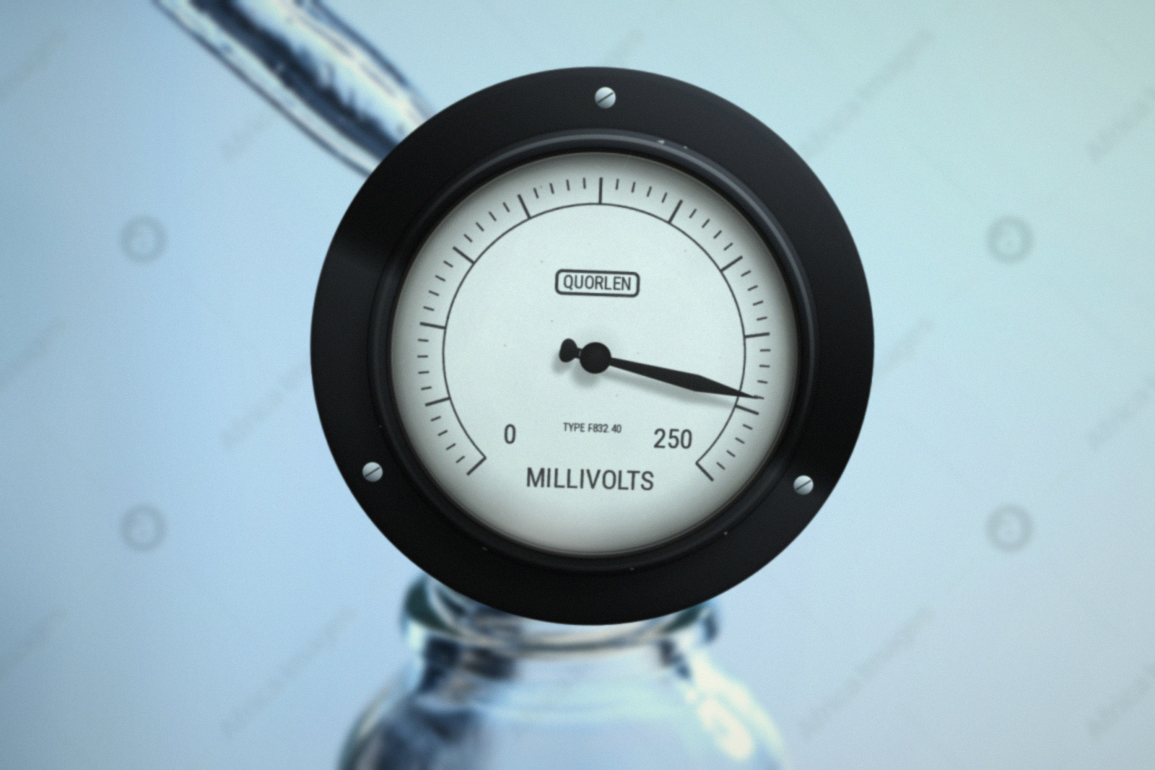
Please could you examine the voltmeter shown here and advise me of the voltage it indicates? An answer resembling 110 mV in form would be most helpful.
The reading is 220 mV
